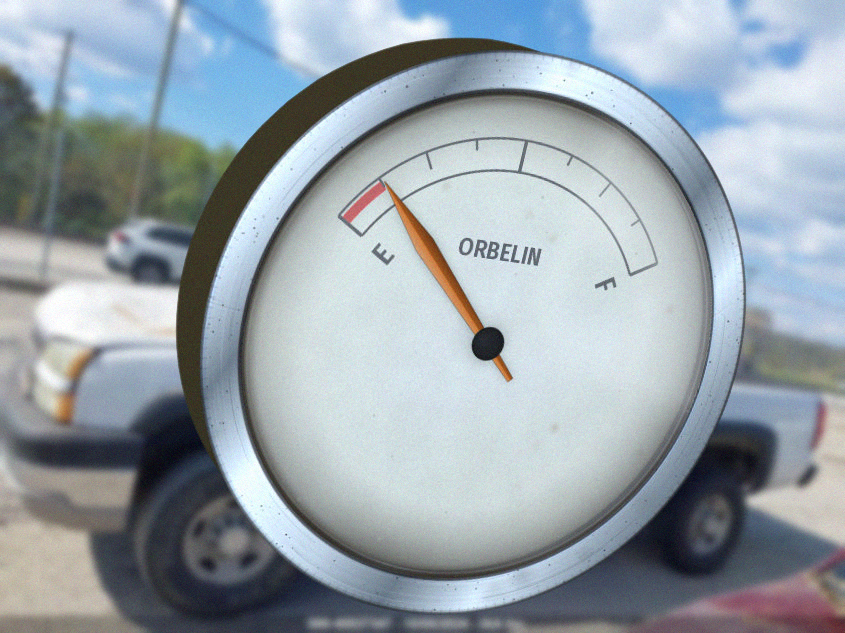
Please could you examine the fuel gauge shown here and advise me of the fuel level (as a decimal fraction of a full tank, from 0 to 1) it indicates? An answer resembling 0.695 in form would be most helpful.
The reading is 0.125
